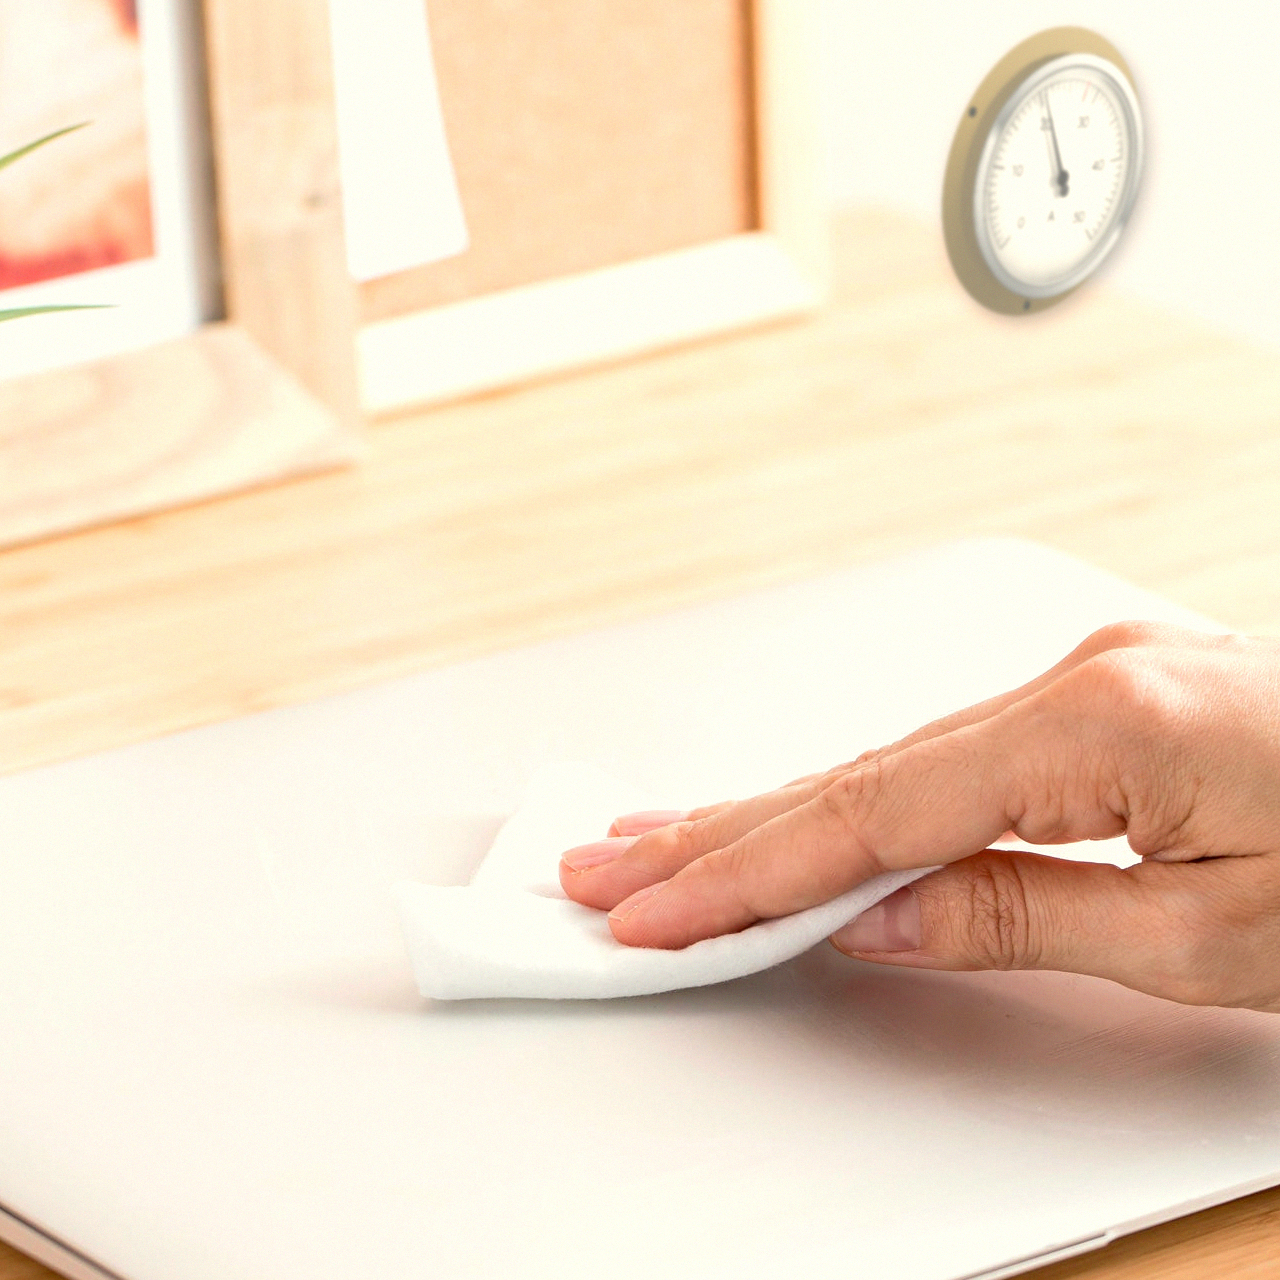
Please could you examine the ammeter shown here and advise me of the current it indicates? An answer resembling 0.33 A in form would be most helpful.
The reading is 20 A
